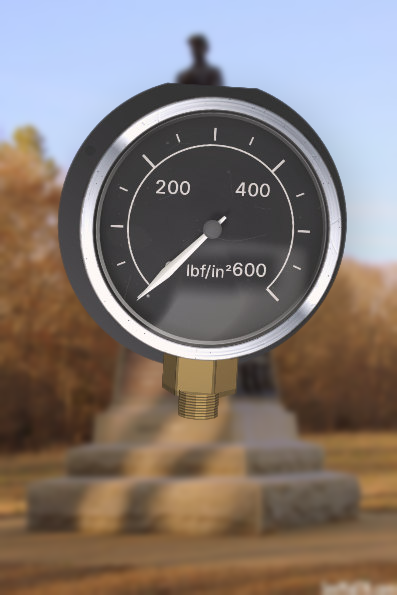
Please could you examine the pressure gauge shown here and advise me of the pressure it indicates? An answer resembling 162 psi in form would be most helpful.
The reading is 0 psi
